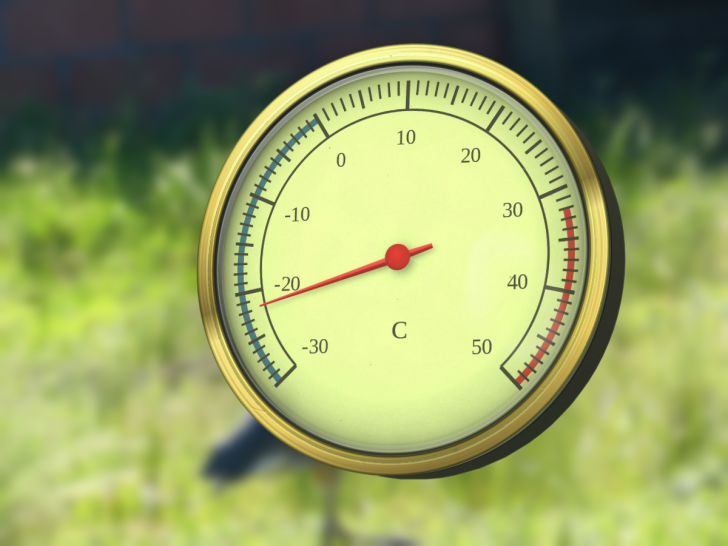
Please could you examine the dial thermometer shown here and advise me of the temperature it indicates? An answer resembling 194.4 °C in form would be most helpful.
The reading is -22 °C
